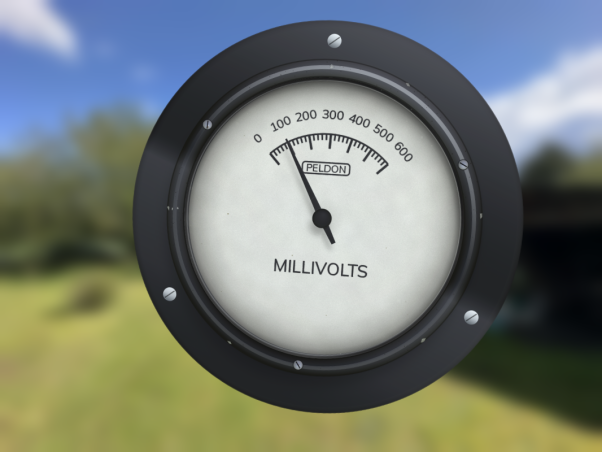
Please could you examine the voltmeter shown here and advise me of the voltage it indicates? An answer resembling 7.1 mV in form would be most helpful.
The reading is 100 mV
